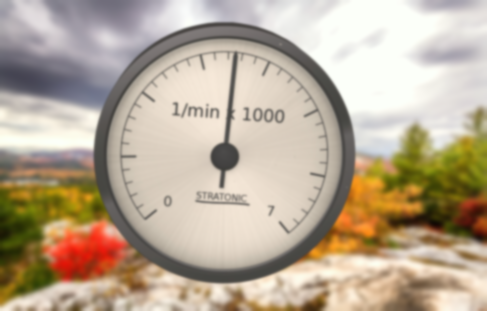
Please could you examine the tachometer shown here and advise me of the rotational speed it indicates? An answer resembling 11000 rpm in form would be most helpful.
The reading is 3500 rpm
